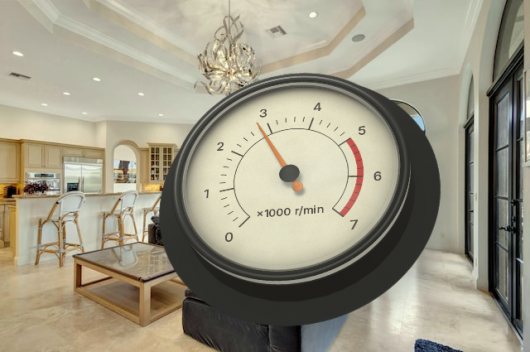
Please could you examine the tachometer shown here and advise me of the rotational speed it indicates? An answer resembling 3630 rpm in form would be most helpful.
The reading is 2800 rpm
